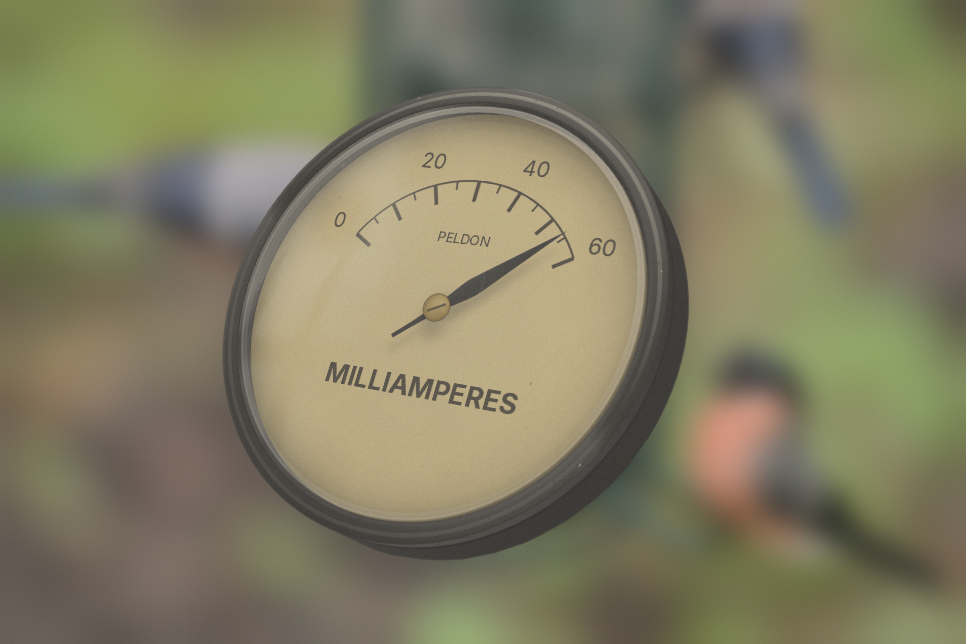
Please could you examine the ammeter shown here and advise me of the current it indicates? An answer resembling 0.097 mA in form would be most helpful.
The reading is 55 mA
